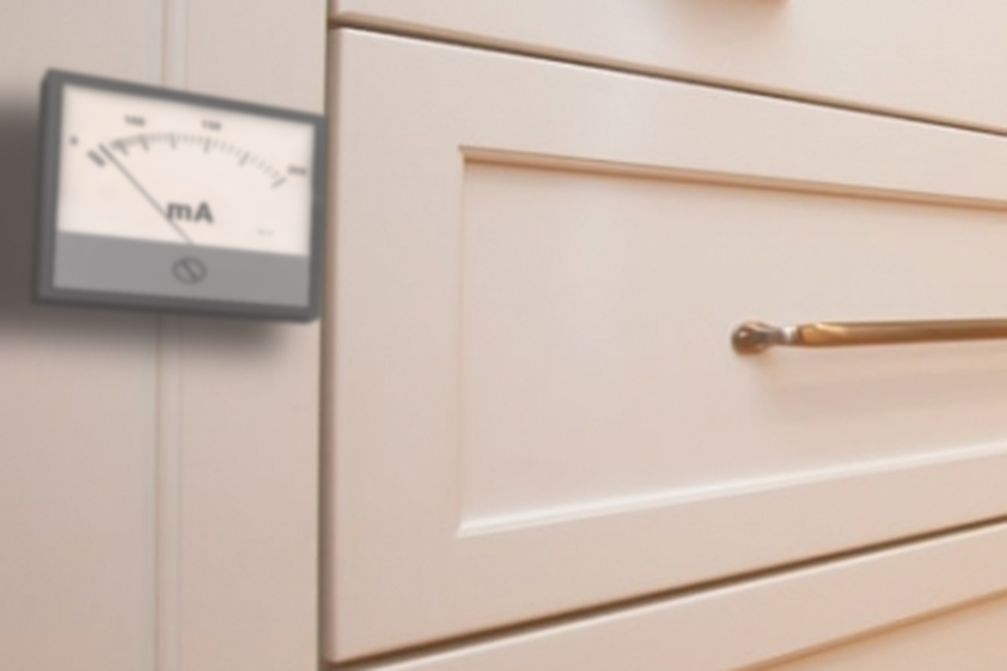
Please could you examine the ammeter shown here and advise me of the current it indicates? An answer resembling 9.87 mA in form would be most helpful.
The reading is 50 mA
